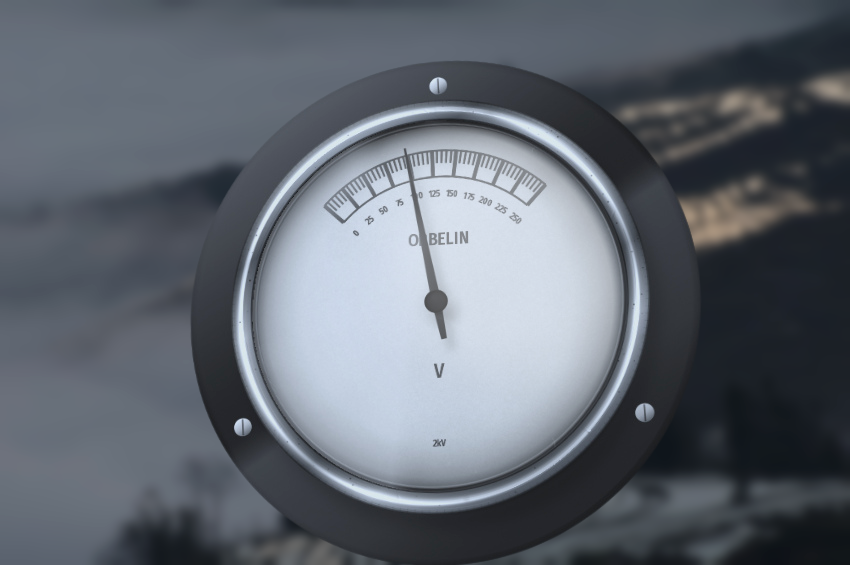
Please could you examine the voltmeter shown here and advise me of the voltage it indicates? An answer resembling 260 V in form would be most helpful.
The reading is 100 V
